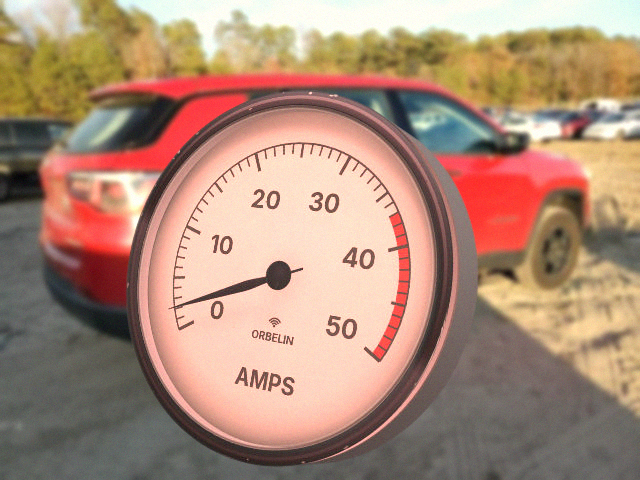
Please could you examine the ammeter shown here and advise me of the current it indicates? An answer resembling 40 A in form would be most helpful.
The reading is 2 A
